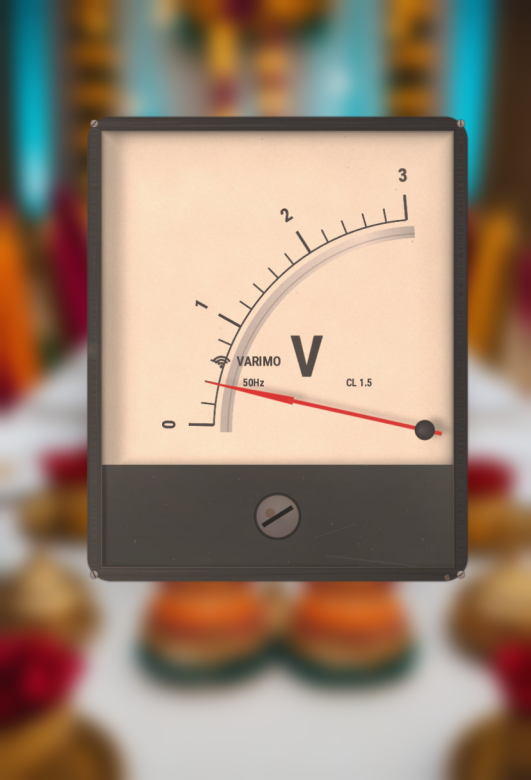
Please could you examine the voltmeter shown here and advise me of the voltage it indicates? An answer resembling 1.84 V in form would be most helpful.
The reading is 0.4 V
